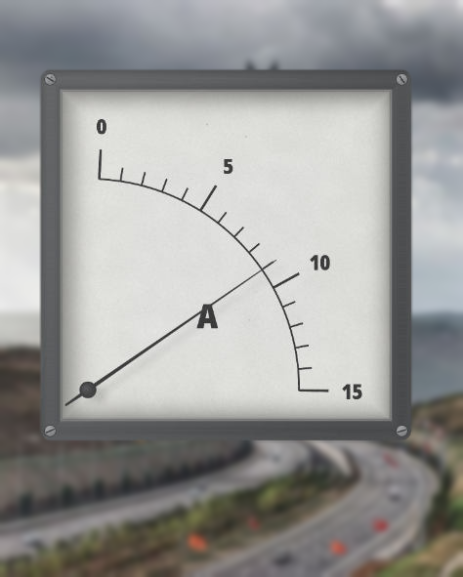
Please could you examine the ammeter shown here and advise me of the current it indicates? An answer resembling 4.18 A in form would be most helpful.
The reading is 9 A
